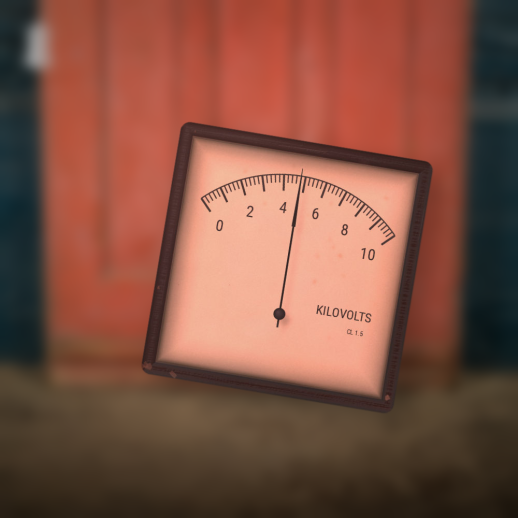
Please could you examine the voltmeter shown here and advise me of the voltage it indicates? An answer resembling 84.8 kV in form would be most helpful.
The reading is 4.8 kV
